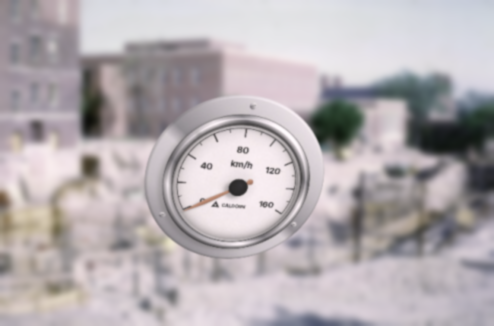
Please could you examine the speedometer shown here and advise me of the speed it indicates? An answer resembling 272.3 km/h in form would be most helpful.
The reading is 0 km/h
